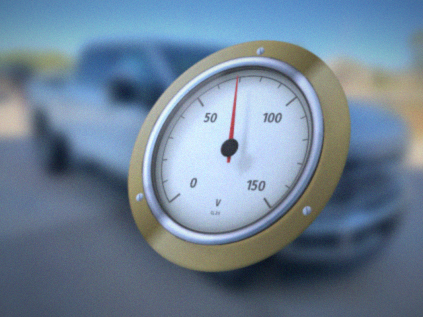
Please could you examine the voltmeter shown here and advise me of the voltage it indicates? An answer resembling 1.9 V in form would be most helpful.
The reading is 70 V
